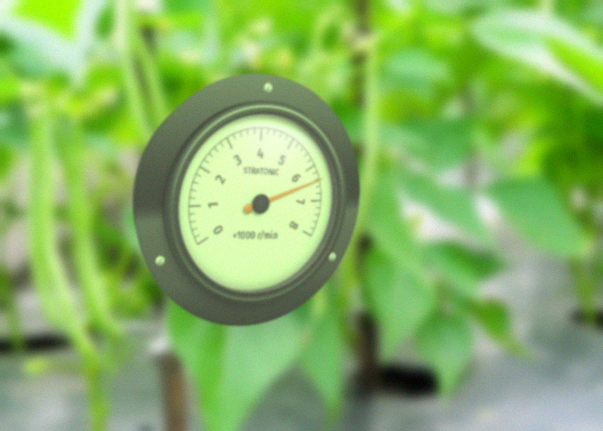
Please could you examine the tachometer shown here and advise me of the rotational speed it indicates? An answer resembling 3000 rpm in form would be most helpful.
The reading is 6400 rpm
